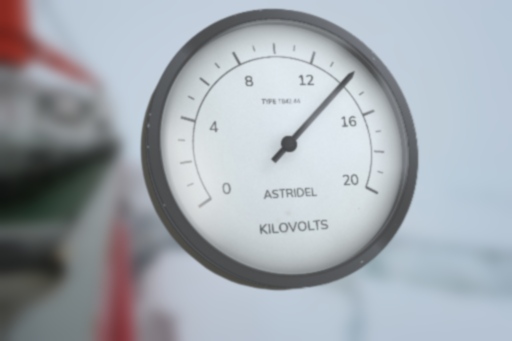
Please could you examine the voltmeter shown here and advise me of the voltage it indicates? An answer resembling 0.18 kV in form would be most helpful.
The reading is 14 kV
